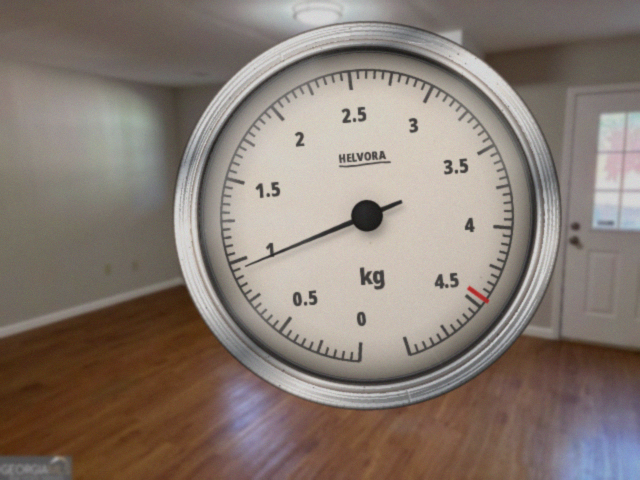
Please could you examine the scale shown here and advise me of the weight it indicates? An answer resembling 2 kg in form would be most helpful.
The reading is 0.95 kg
